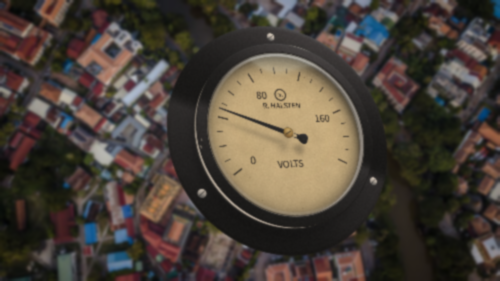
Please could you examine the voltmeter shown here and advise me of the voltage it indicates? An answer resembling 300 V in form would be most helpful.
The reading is 45 V
